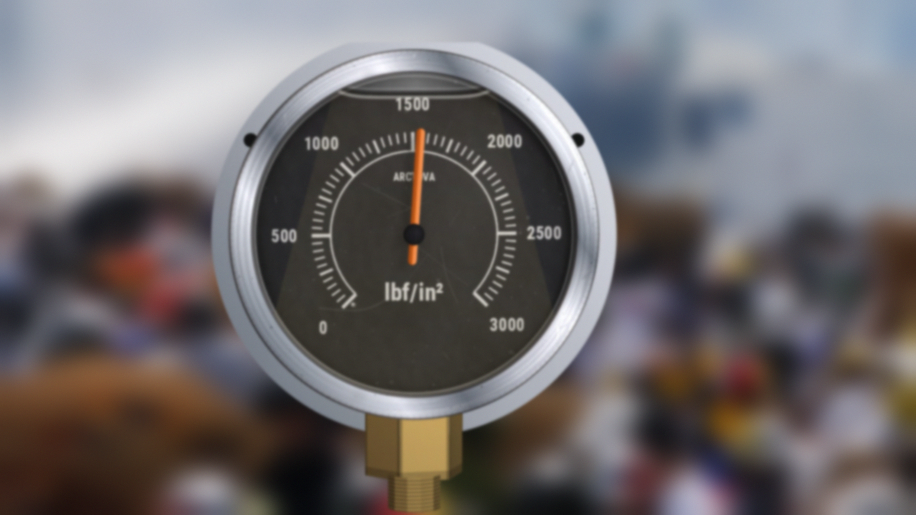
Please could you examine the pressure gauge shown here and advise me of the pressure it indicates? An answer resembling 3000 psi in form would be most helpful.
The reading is 1550 psi
